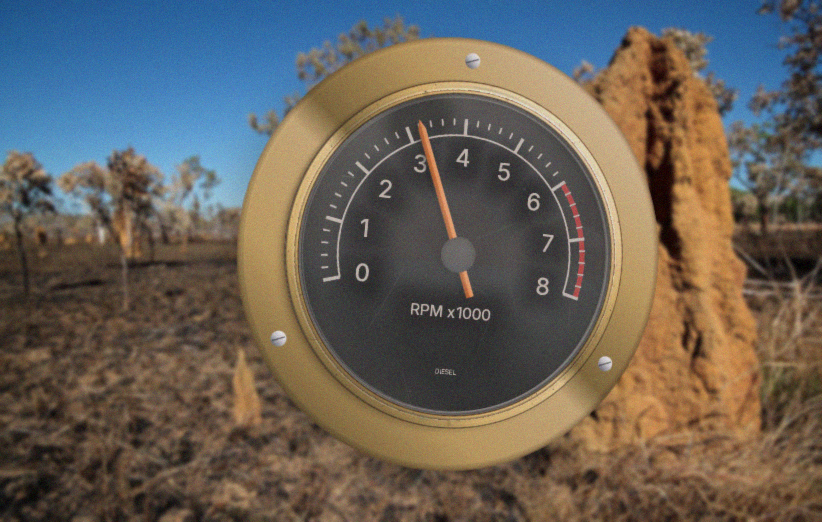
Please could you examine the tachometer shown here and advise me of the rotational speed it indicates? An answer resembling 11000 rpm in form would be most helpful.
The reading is 3200 rpm
